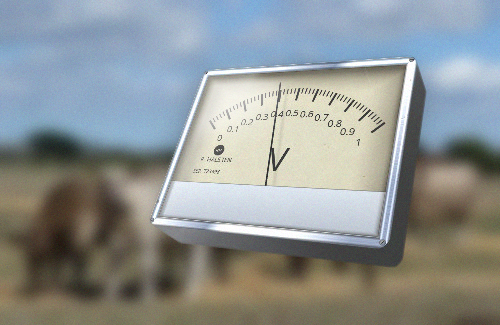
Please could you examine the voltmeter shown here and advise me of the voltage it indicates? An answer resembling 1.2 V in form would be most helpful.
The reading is 0.4 V
